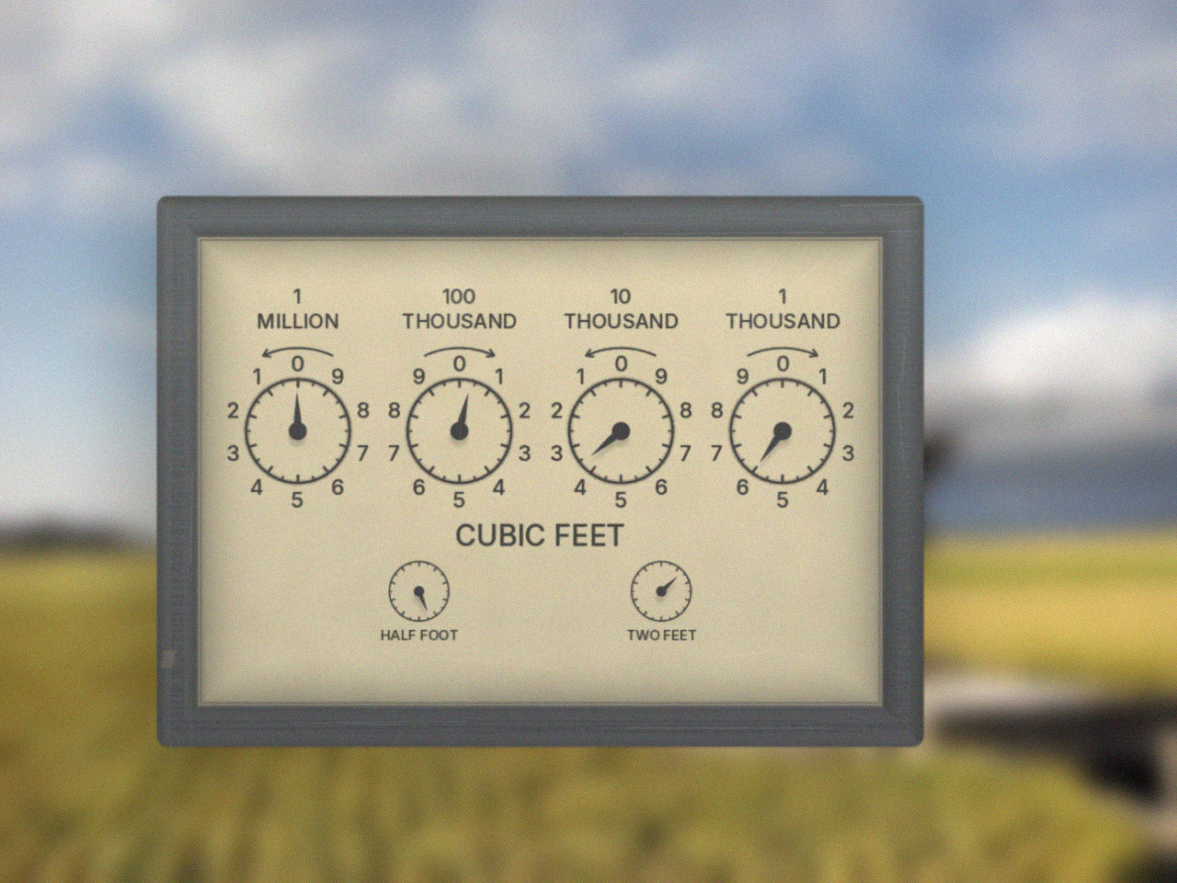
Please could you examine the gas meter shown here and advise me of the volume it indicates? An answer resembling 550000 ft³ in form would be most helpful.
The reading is 3600 ft³
